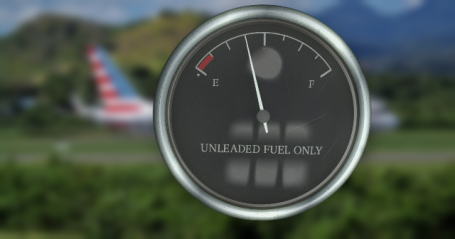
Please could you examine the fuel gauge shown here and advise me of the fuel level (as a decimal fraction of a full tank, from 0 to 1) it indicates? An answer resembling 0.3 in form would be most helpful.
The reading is 0.375
